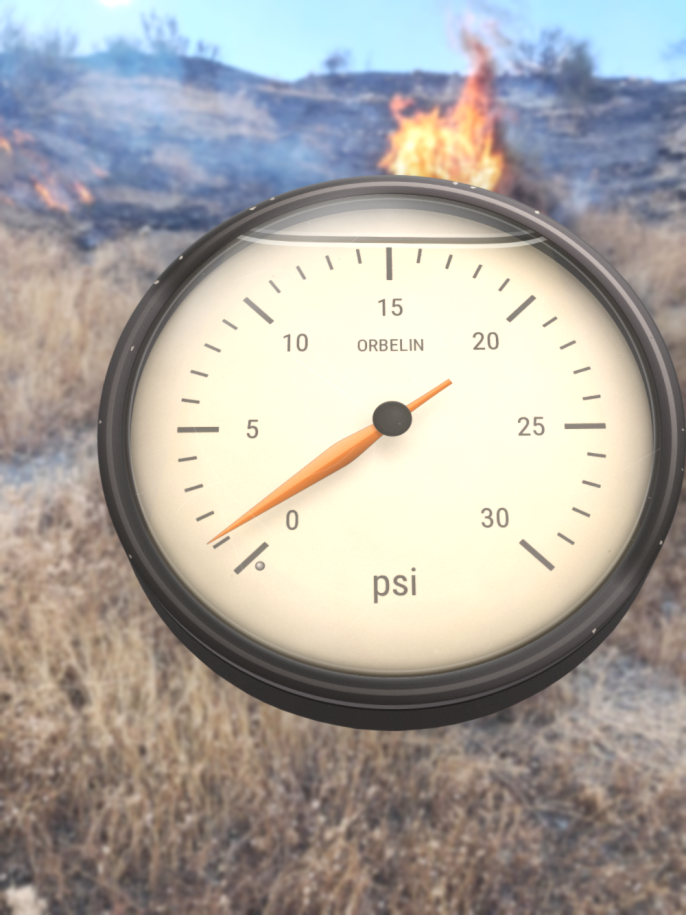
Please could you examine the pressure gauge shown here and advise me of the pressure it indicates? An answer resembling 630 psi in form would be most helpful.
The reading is 1 psi
